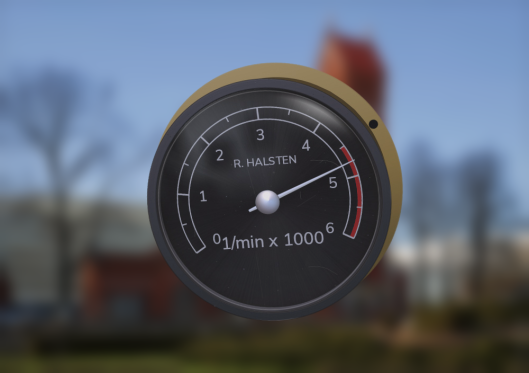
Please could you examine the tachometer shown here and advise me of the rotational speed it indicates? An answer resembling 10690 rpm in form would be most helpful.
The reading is 4750 rpm
